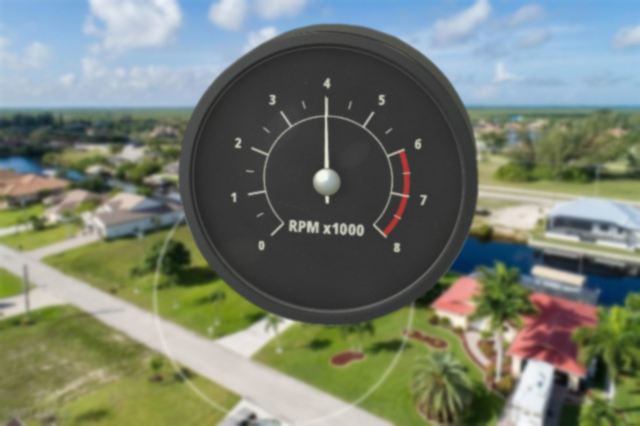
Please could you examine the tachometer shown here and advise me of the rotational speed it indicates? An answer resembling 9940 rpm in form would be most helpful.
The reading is 4000 rpm
